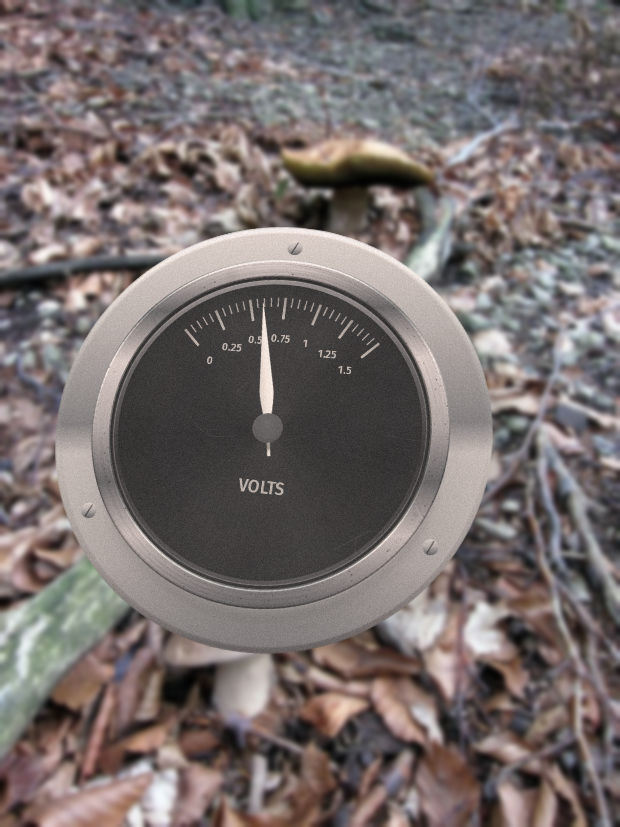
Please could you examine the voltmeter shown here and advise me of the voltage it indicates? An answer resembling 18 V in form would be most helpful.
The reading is 0.6 V
